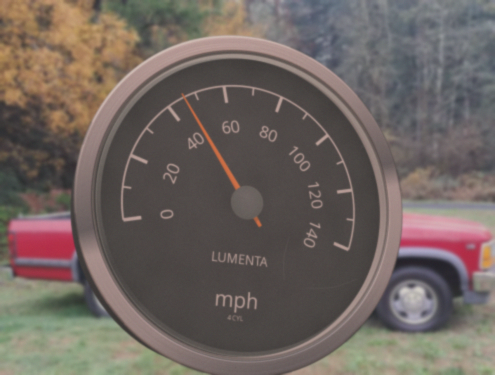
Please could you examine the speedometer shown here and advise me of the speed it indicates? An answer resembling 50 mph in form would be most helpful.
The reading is 45 mph
